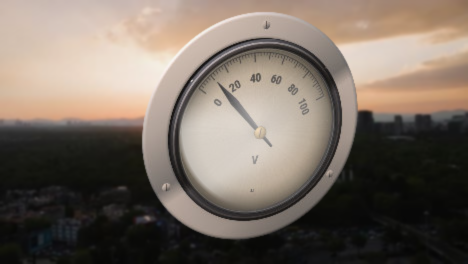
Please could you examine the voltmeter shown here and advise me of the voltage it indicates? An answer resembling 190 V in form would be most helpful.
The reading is 10 V
